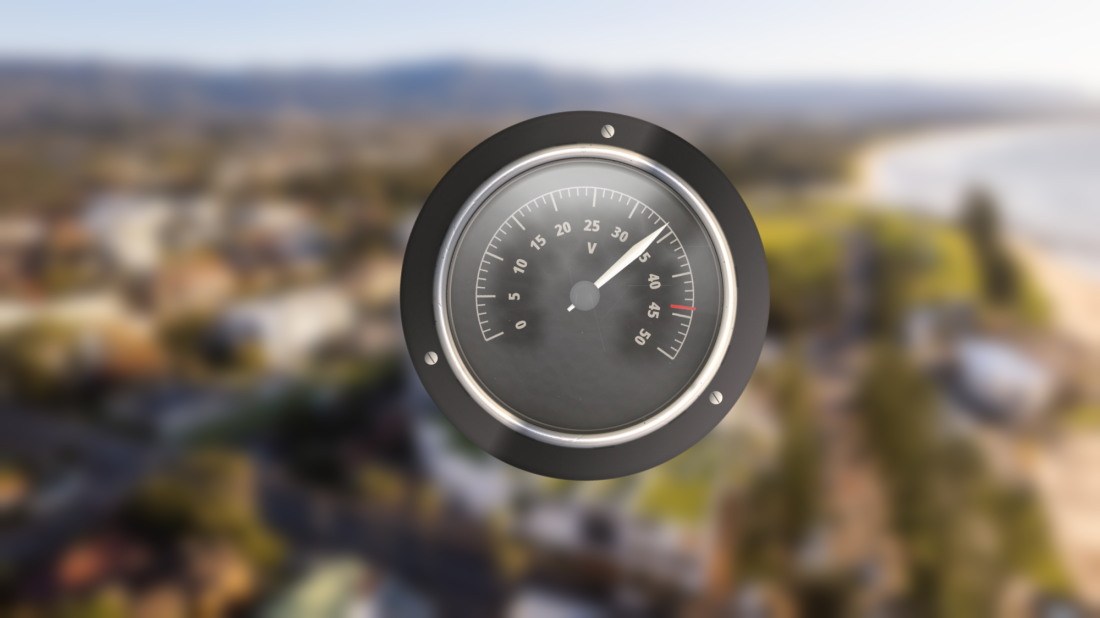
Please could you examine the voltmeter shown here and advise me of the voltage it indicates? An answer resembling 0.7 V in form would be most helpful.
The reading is 34 V
